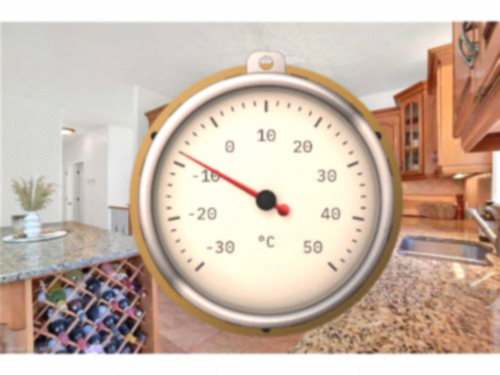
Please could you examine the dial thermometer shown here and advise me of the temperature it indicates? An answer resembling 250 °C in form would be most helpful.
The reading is -8 °C
